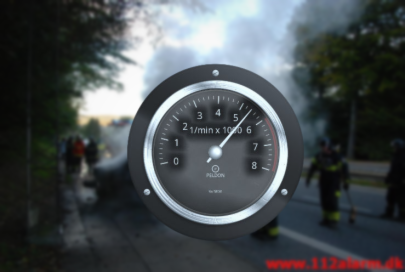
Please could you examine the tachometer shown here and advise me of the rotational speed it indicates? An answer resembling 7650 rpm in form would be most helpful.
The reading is 5400 rpm
